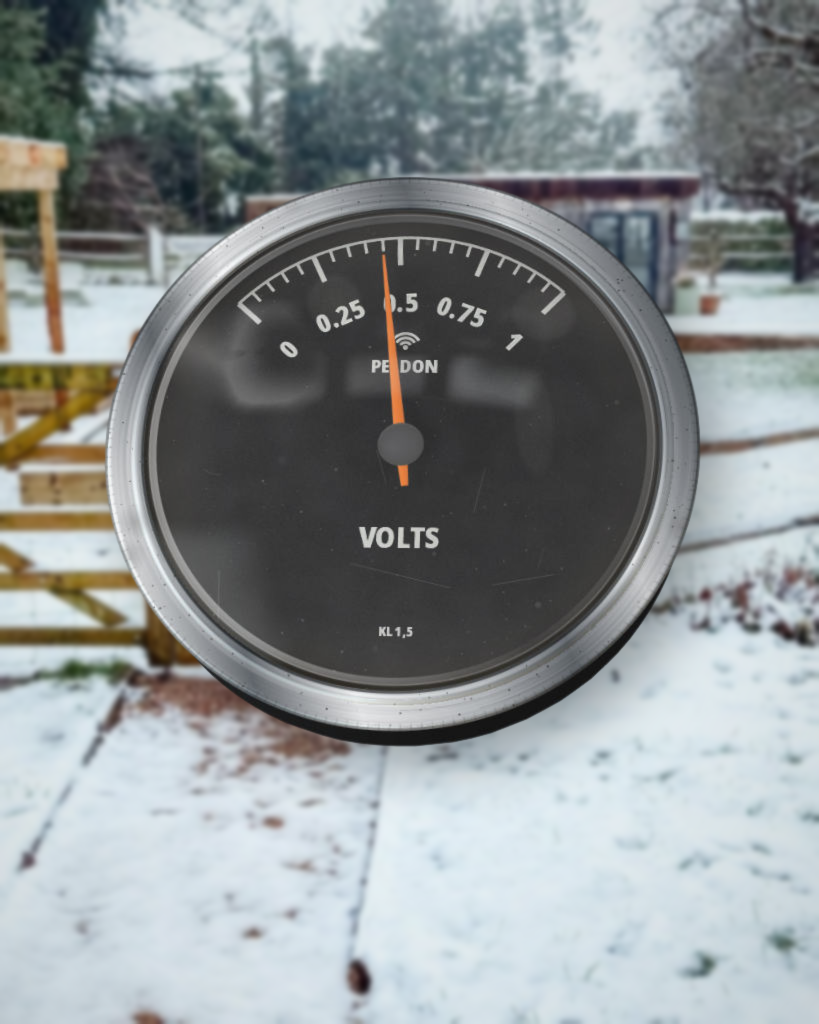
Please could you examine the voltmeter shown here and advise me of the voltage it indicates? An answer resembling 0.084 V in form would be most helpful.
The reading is 0.45 V
